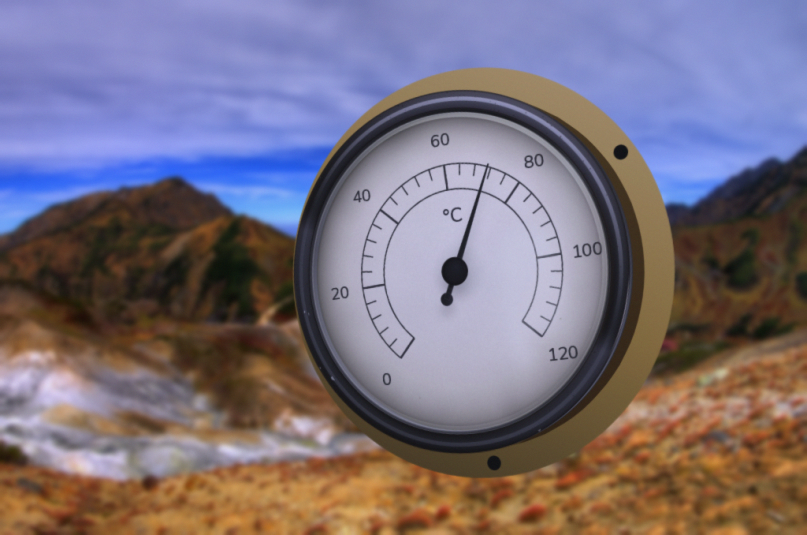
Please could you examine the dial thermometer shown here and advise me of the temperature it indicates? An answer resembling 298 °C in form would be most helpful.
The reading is 72 °C
